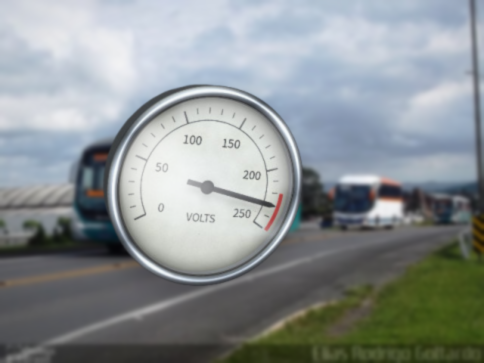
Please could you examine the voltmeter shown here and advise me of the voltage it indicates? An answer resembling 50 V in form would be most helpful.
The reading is 230 V
